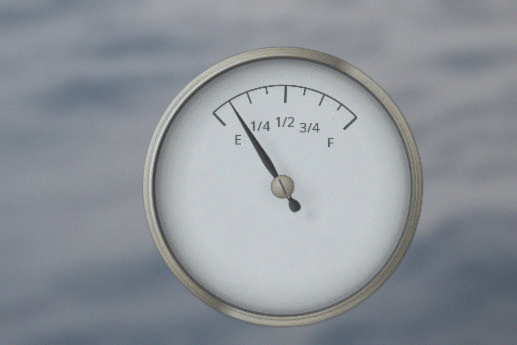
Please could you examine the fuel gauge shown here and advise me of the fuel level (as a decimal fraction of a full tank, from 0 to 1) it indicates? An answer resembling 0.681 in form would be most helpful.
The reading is 0.125
